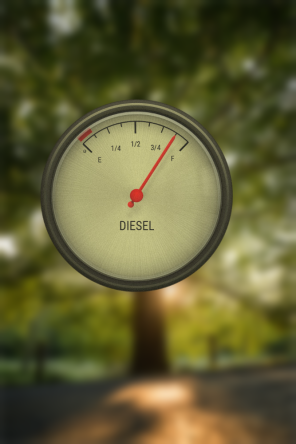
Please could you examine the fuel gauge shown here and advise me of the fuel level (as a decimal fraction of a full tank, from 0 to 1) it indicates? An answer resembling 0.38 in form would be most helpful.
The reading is 0.875
